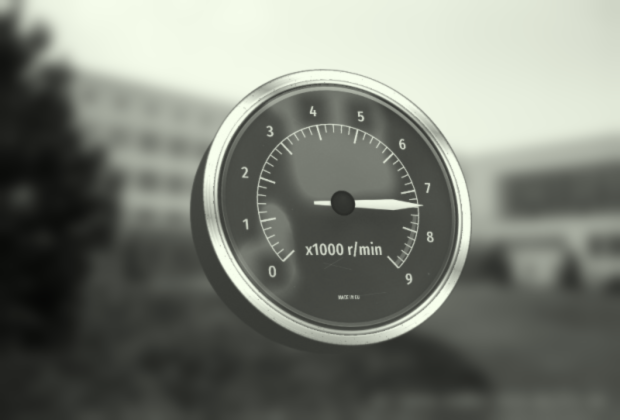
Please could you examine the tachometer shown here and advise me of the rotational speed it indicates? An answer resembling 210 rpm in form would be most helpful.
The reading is 7400 rpm
